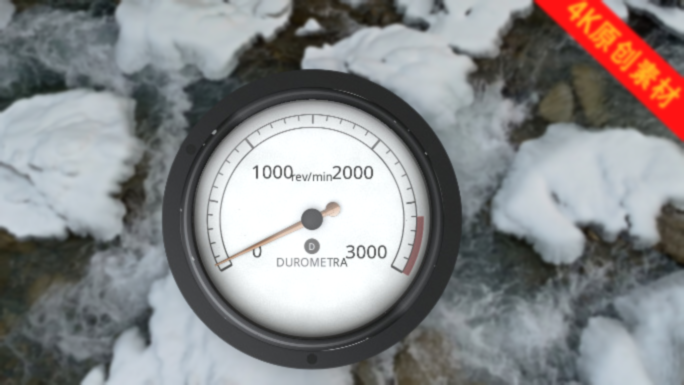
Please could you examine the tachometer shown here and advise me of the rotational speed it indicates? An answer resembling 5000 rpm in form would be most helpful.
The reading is 50 rpm
